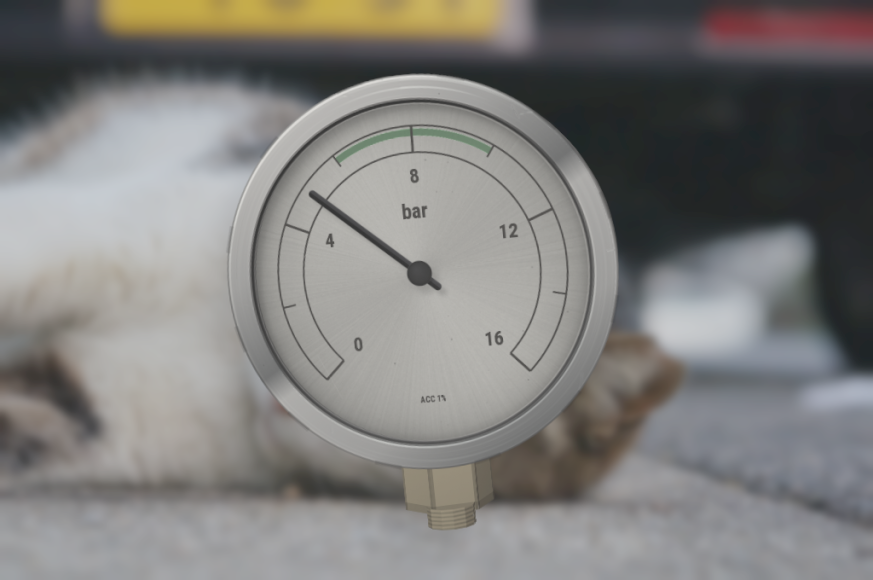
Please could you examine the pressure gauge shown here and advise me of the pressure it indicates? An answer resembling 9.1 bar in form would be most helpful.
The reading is 5 bar
